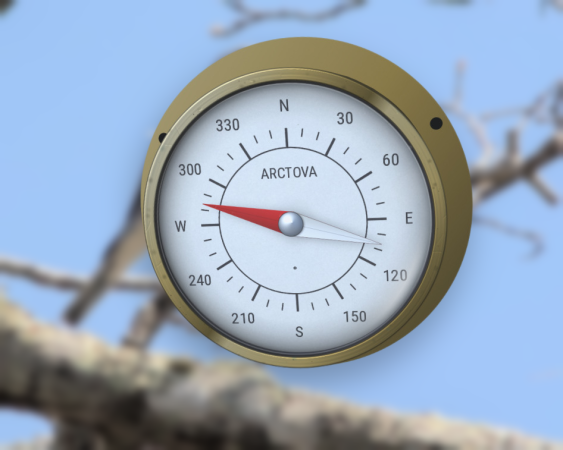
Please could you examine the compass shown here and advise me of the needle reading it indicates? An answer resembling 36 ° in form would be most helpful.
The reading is 285 °
